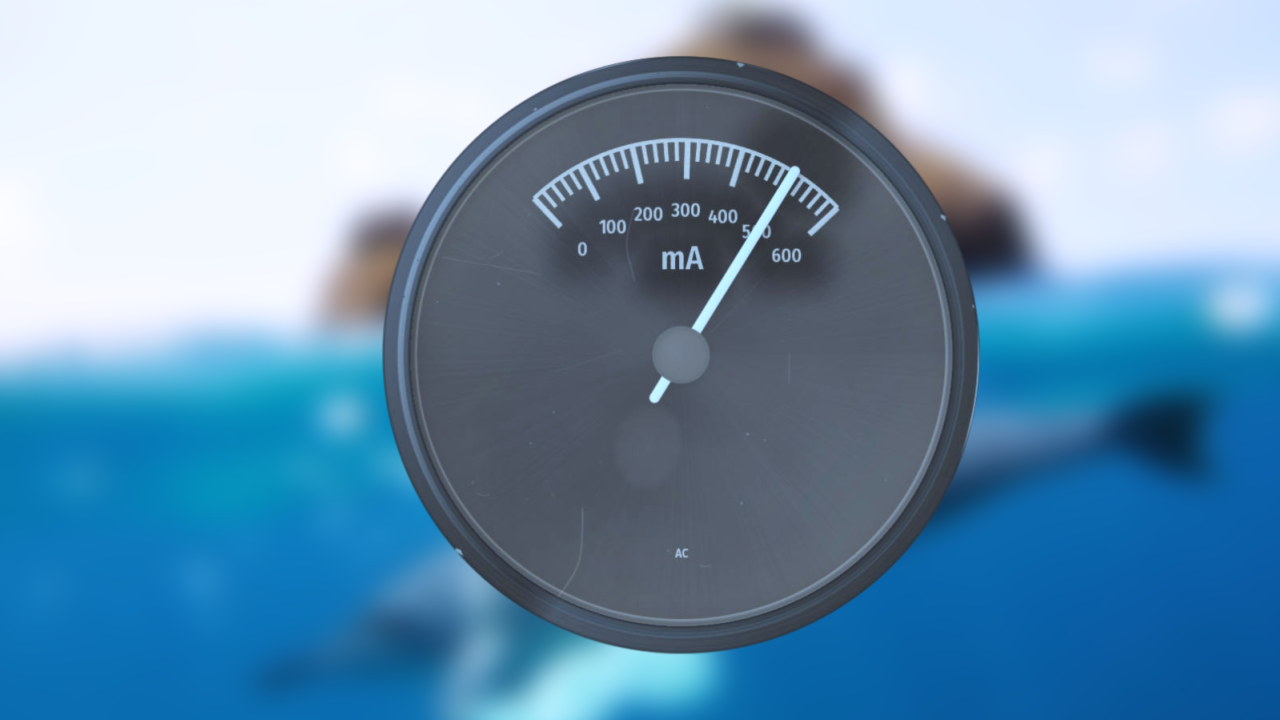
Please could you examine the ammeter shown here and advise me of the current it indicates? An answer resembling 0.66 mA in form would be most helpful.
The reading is 500 mA
